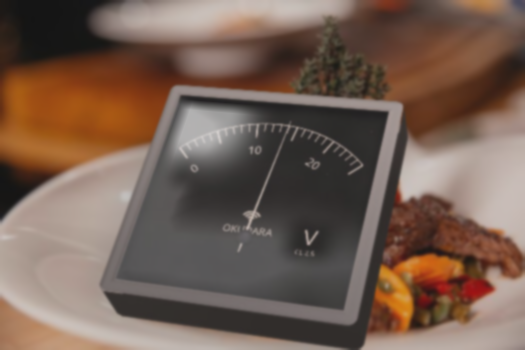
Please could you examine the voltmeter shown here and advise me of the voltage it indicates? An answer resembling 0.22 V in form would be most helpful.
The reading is 14 V
